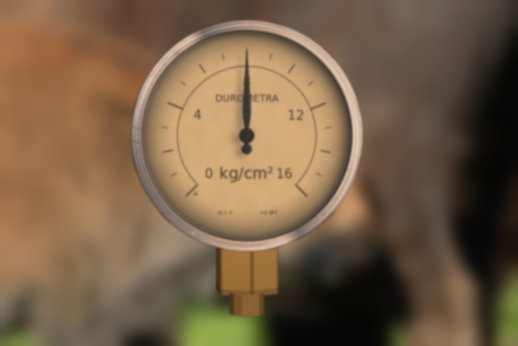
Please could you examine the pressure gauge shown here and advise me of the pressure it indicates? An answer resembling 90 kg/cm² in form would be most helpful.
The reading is 8 kg/cm²
